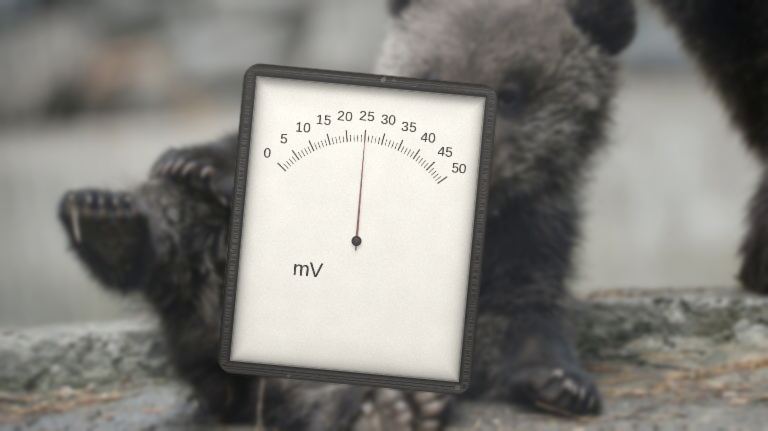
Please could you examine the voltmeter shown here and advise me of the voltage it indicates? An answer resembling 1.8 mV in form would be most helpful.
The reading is 25 mV
